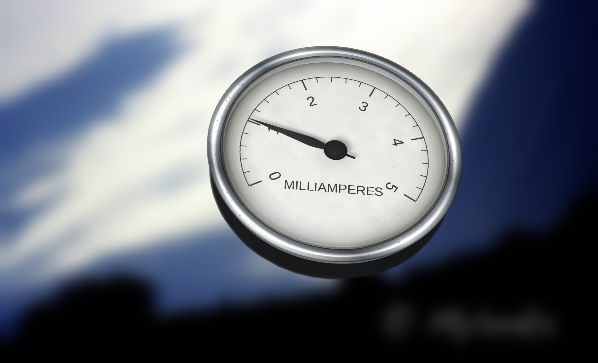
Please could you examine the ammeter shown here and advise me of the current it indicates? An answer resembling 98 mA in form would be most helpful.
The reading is 1 mA
